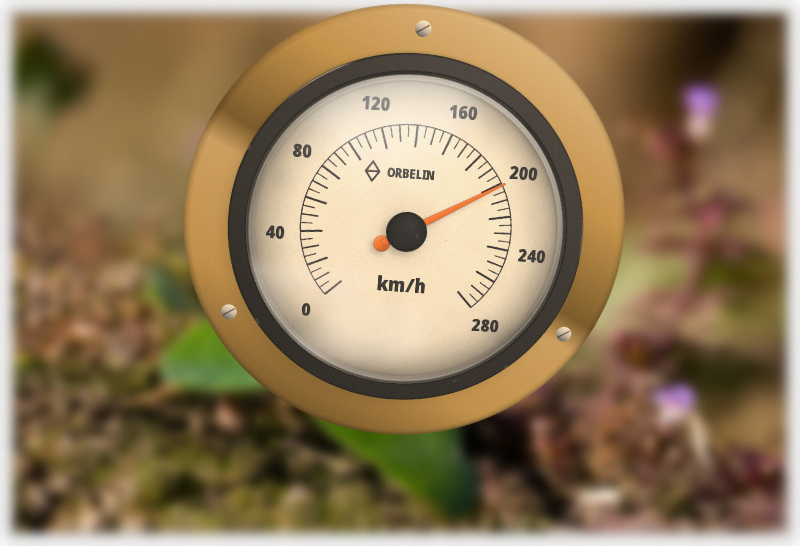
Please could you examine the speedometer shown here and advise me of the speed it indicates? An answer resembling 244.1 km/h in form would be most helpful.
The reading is 200 km/h
